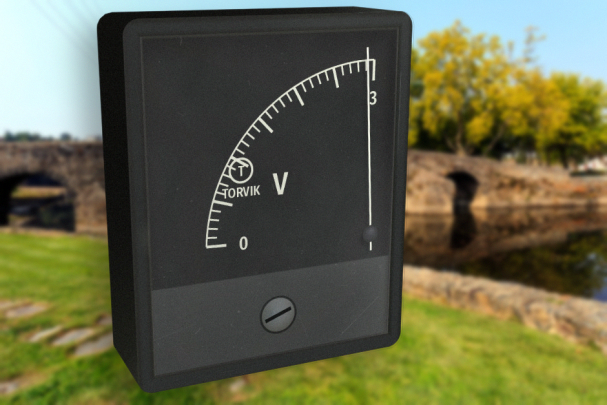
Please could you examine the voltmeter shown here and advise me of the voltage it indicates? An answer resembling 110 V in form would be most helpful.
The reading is 2.9 V
